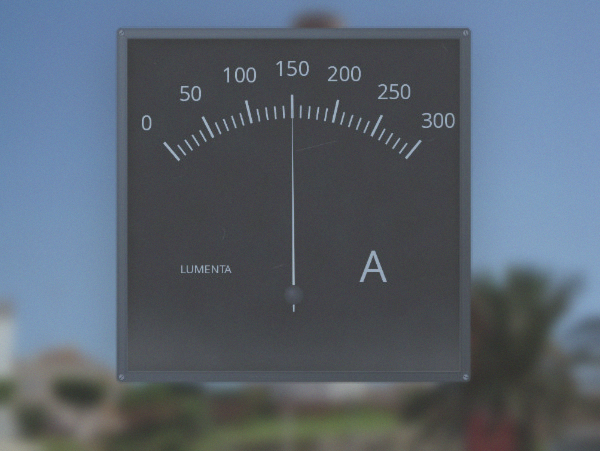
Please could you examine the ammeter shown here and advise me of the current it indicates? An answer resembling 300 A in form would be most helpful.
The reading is 150 A
